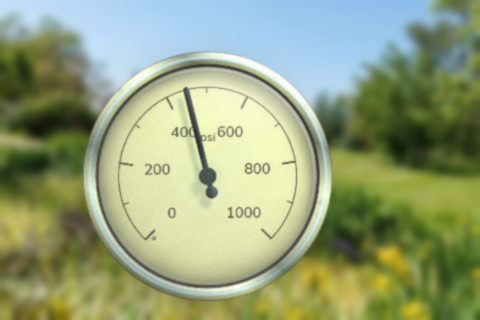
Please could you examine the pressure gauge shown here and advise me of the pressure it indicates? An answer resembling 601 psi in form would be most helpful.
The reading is 450 psi
